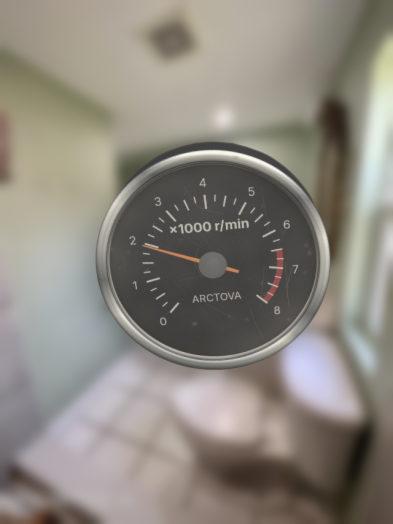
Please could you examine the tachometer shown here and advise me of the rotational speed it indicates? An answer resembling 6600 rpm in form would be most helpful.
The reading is 2000 rpm
